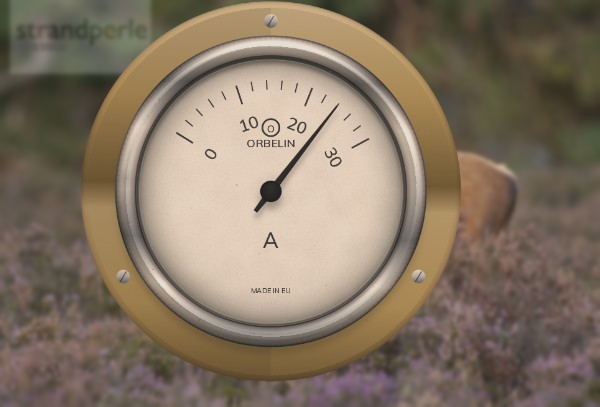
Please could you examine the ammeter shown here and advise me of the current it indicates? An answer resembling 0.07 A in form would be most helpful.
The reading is 24 A
